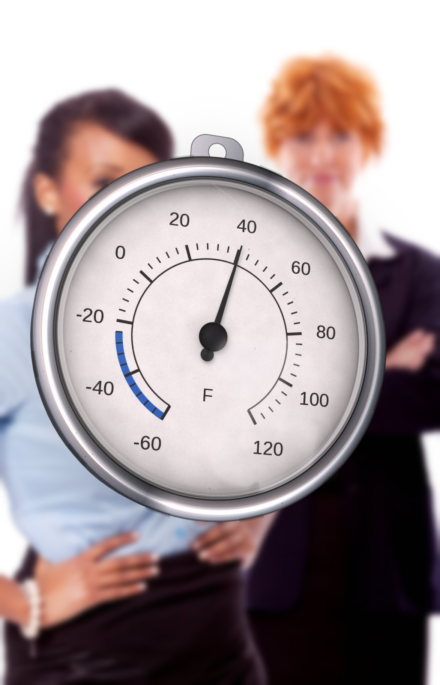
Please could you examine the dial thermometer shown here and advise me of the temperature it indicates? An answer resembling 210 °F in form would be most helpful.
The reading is 40 °F
